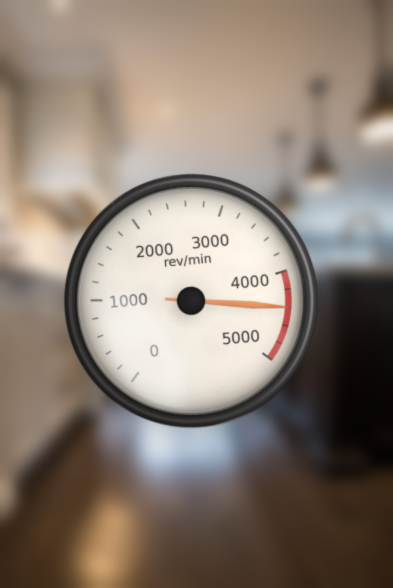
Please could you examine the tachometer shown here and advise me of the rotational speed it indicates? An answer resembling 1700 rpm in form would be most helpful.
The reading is 4400 rpm
